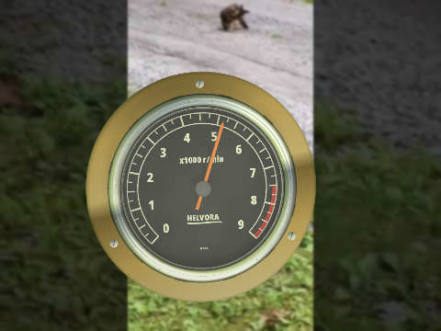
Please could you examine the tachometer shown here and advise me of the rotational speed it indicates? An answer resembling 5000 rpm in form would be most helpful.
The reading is 5125 rpm
